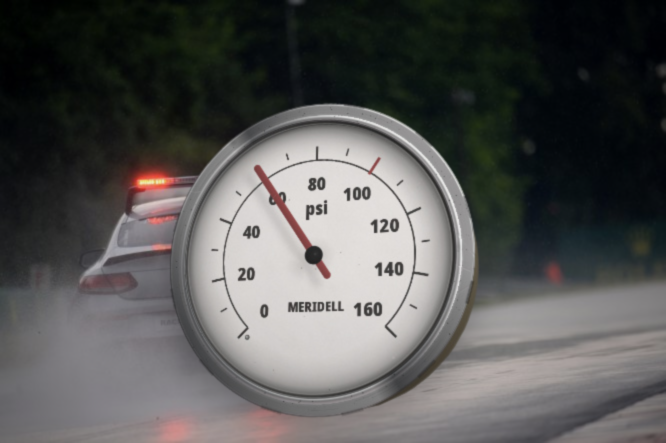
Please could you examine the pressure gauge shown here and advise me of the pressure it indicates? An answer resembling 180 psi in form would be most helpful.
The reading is 60 psi
